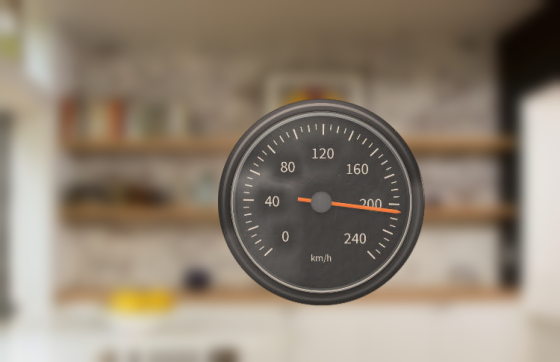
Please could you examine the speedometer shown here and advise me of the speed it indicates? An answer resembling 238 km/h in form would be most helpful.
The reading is 205 km/h
